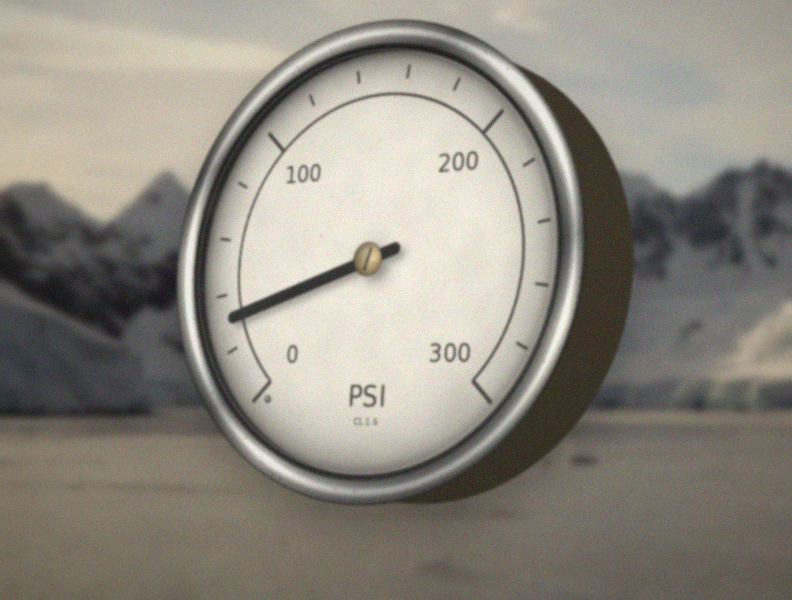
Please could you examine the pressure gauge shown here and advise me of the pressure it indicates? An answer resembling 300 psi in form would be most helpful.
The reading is 30 psi
